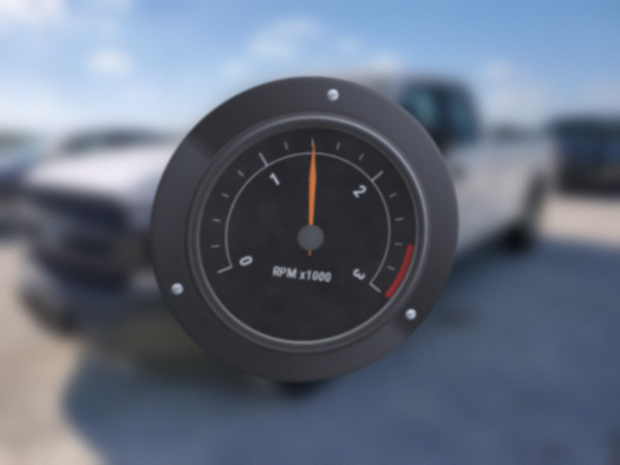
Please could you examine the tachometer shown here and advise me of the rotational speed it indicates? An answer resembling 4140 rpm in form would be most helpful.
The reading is 1400 rpm
